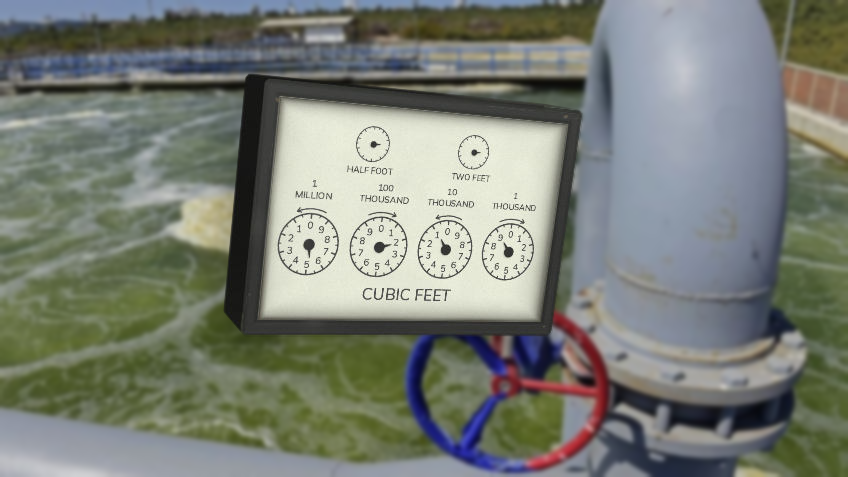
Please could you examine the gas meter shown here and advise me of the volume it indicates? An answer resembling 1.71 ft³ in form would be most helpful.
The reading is 520900 ft³
